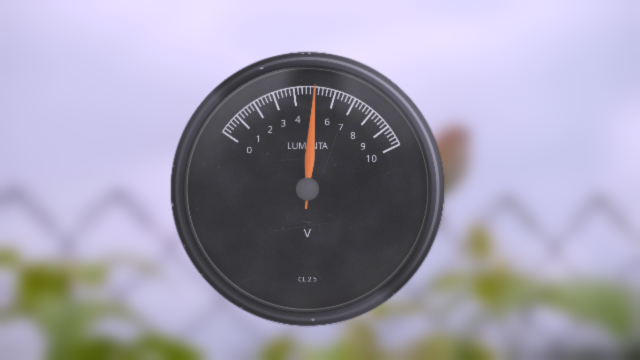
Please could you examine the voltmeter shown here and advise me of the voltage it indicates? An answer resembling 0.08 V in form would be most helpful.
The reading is 5 V
